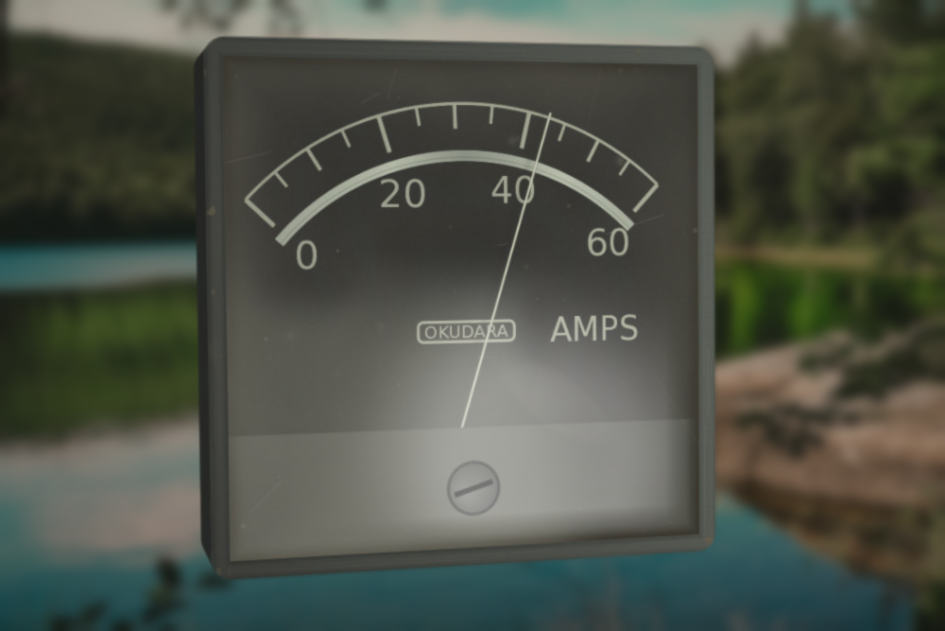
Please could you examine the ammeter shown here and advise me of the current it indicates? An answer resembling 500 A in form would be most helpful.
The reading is 42.5 A
